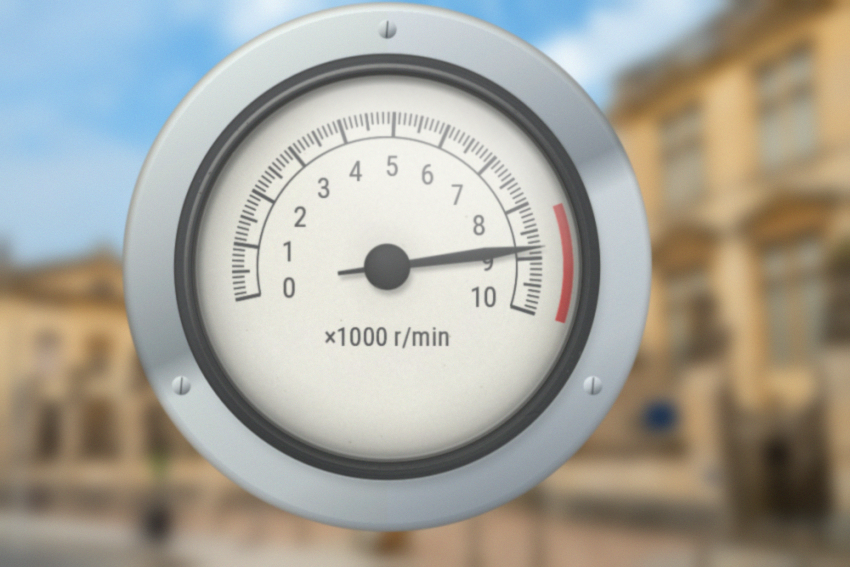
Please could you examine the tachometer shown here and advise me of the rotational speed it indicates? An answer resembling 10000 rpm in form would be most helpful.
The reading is 8800 rpm
